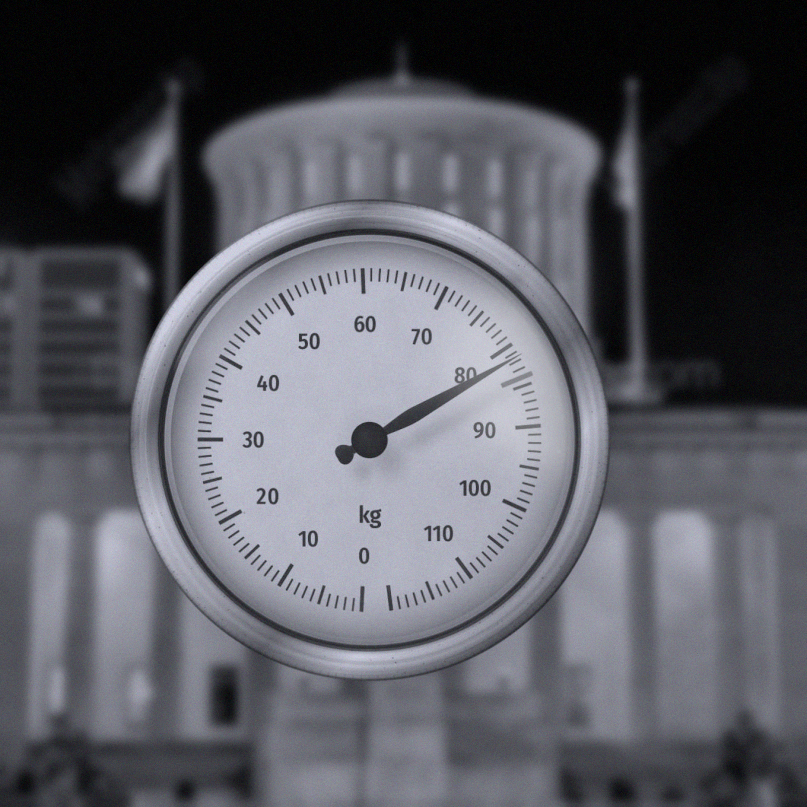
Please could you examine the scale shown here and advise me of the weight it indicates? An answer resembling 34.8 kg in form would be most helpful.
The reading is 81.5 kg
